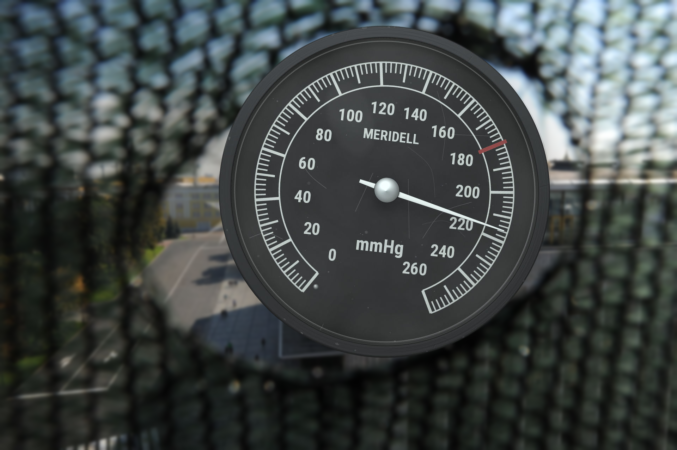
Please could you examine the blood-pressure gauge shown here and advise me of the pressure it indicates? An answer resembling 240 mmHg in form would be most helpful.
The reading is 216 mmHg
